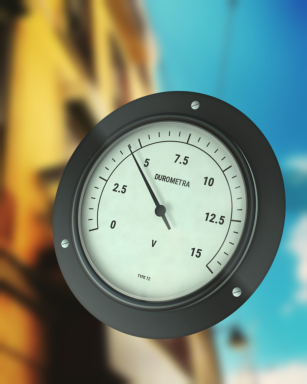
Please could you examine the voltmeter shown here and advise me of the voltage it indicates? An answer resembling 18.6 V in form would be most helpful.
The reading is 4.5 V
